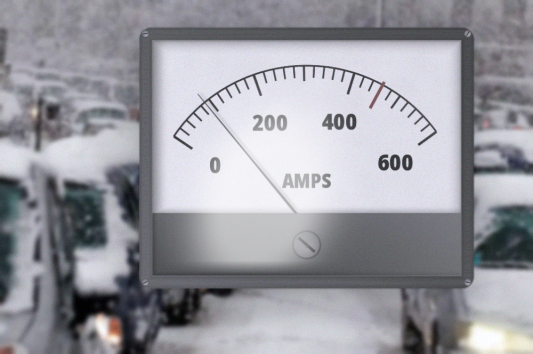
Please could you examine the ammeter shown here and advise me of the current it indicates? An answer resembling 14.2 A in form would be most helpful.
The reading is 90 A
